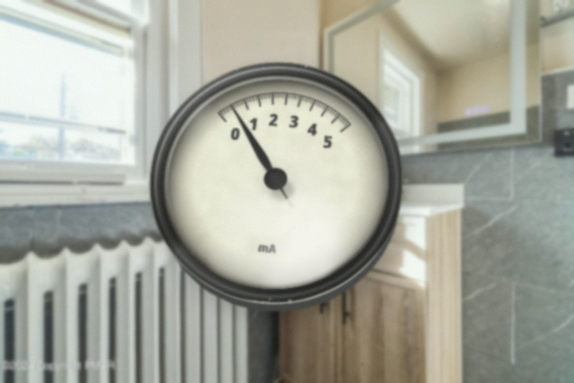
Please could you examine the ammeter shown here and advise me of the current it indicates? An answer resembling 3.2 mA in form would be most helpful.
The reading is 0.5 mA
